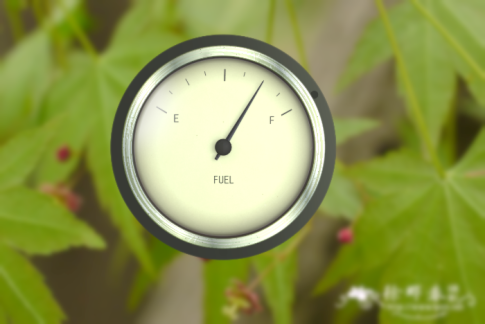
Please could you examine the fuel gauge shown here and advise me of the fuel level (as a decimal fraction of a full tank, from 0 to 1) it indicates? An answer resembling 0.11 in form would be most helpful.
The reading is 0.75
